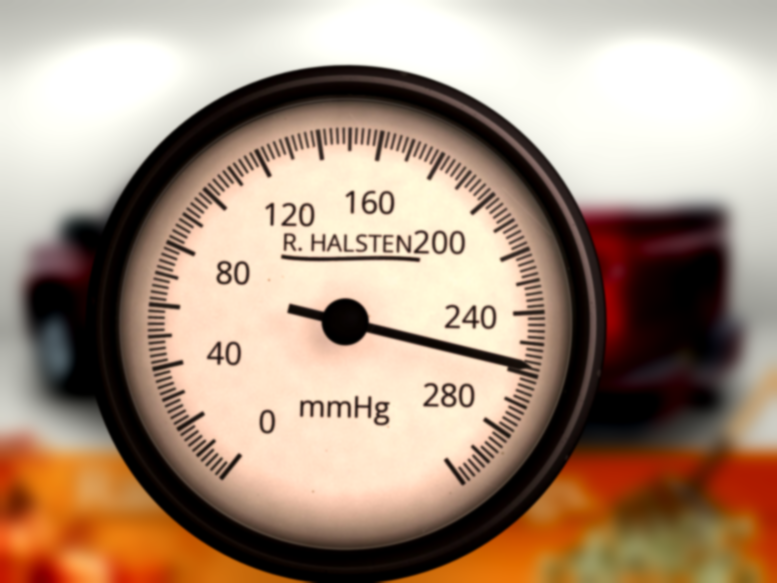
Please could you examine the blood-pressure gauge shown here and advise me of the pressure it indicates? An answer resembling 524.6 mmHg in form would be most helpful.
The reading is 258 mmHg
